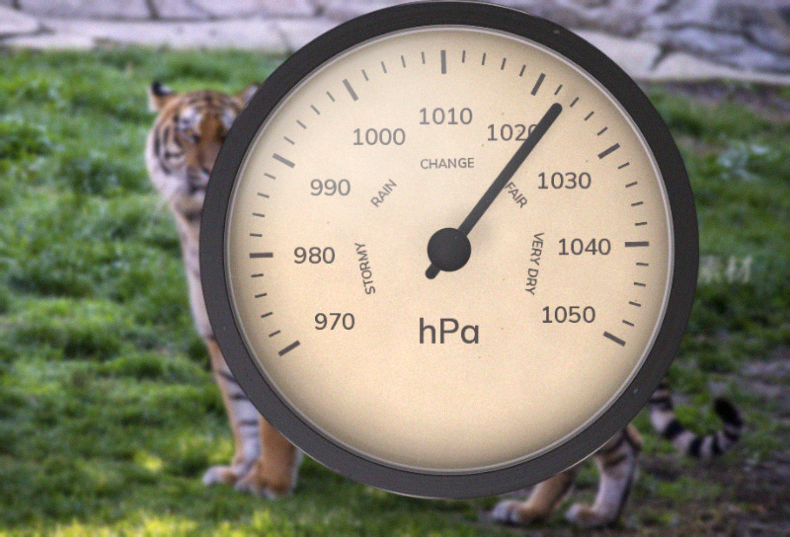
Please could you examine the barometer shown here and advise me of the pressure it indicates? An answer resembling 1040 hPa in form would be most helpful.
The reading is 1023 hPa
